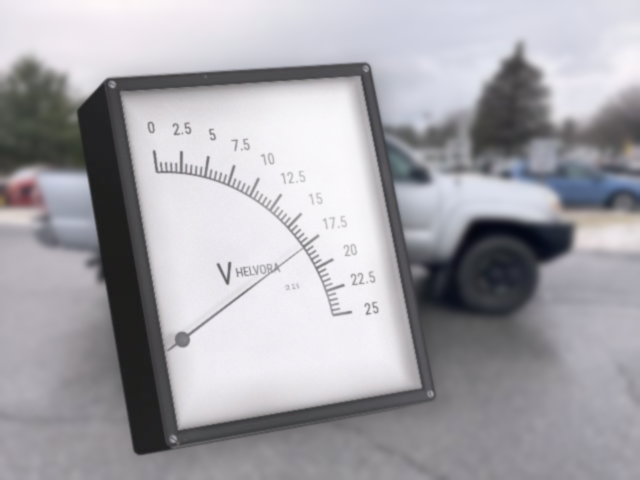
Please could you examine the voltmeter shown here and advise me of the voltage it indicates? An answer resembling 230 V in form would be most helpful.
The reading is 17.5 V
